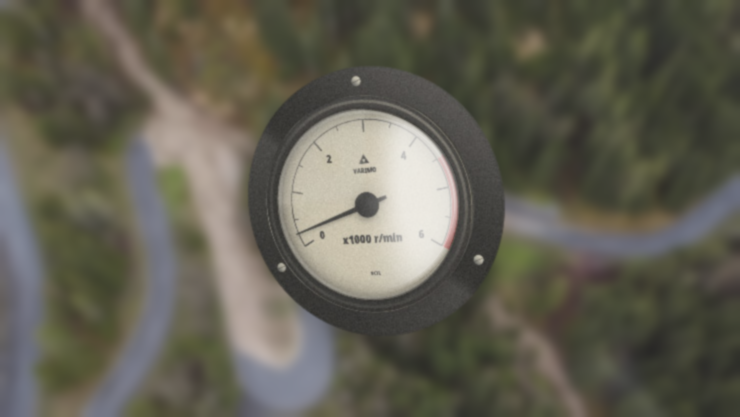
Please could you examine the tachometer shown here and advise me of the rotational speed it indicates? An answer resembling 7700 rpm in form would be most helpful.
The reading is 250 rpm
